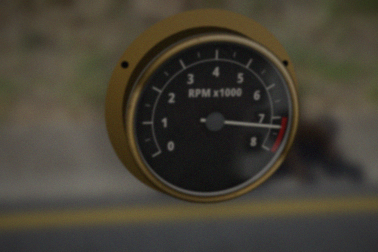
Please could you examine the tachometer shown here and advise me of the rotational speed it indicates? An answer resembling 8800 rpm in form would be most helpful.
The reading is 7250 rpm
